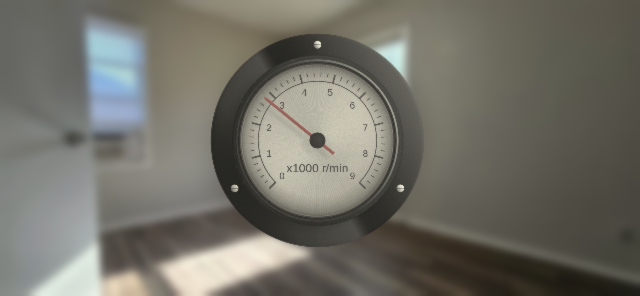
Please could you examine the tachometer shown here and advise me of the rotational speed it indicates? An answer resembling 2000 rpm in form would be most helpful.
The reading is 2800 rpm
